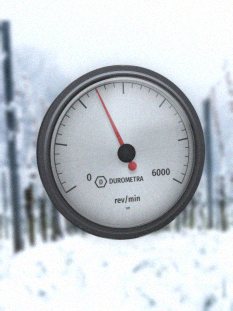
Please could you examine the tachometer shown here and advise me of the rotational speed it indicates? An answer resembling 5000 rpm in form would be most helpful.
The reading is 2400 rpm
